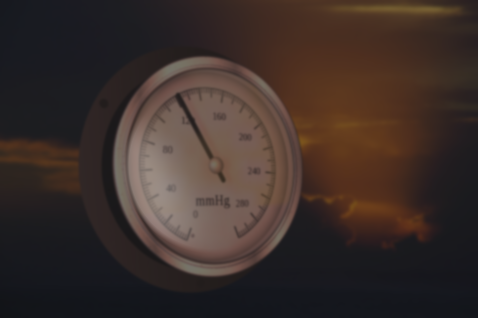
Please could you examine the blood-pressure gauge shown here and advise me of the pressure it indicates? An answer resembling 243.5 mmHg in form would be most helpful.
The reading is 120 mmHg
